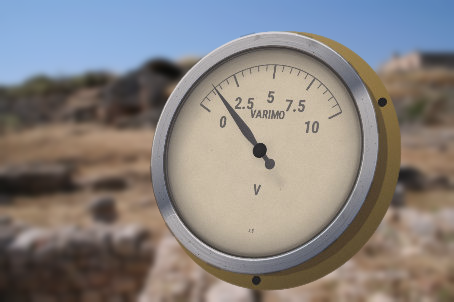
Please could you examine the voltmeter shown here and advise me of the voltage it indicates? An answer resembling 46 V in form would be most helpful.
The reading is 1.25 V
